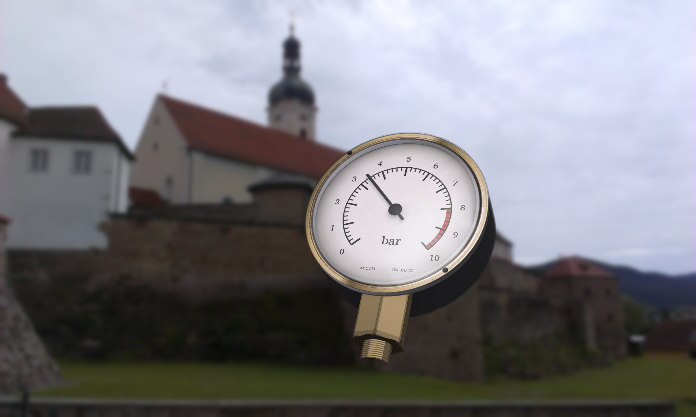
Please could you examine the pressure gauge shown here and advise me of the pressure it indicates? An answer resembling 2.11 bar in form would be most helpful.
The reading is 3.4 bar
